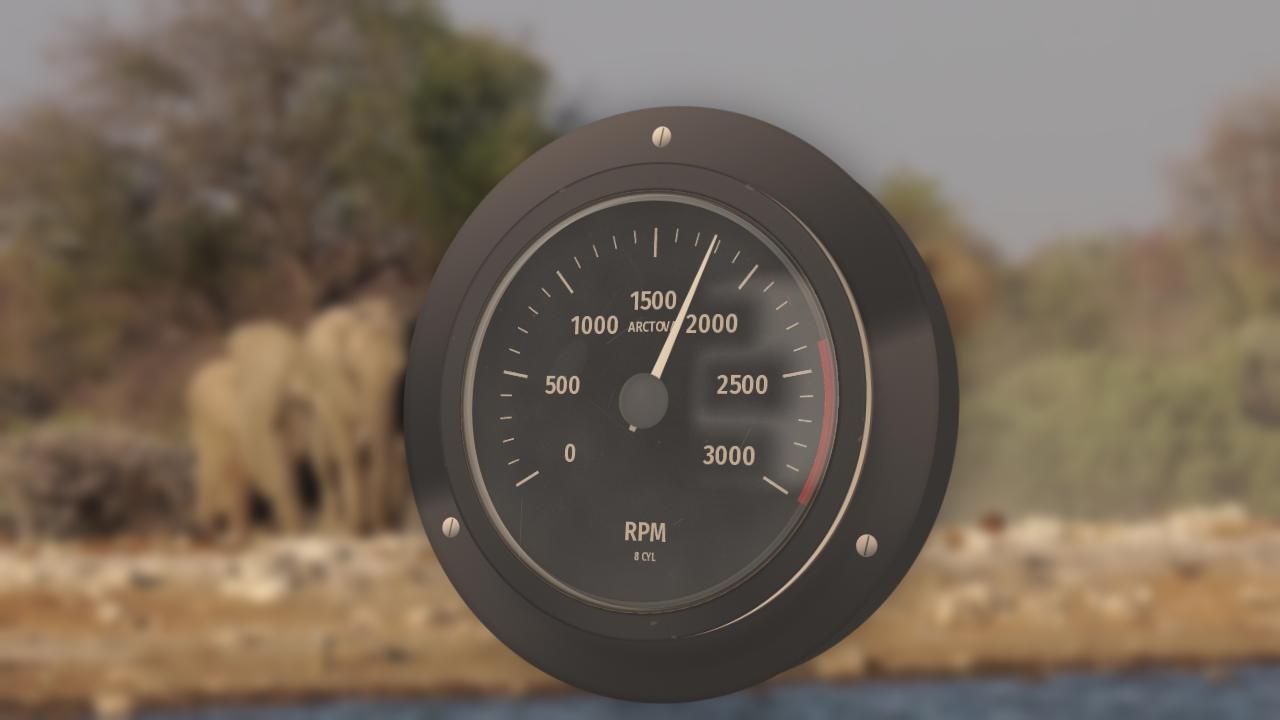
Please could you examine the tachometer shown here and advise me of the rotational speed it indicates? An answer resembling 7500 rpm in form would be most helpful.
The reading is 1800 rpm
